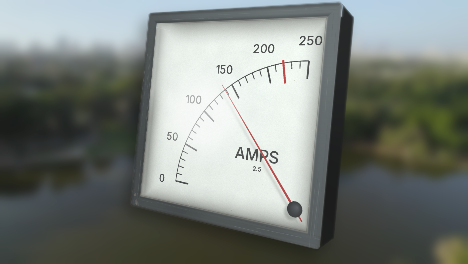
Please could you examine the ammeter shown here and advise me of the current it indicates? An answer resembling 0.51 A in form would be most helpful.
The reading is 140 A
